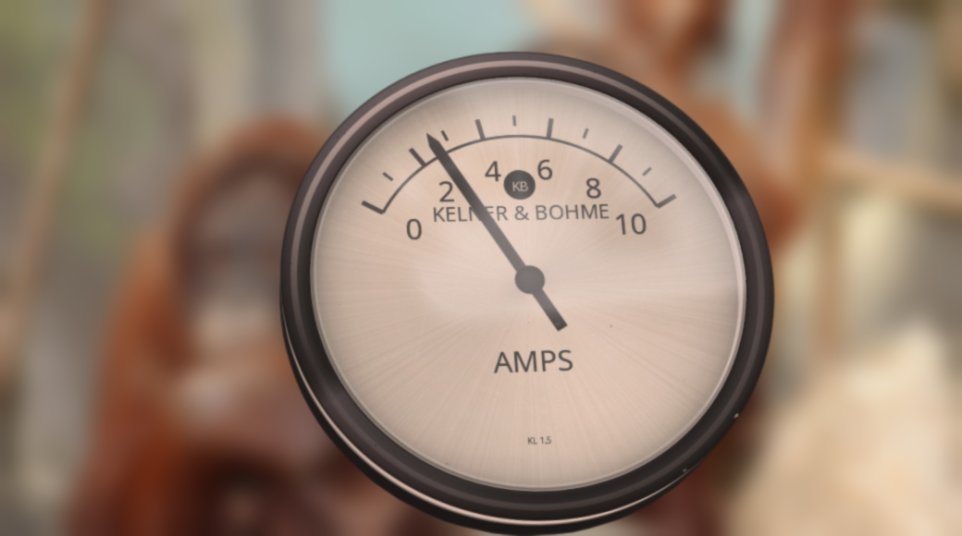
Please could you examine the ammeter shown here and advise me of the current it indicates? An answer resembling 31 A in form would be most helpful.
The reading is 2.5 A
